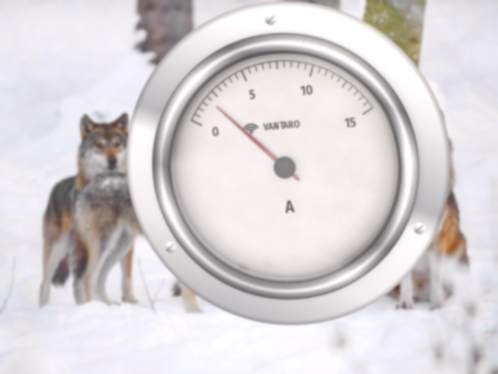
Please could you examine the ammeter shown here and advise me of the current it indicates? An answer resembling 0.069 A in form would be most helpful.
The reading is 2 A
